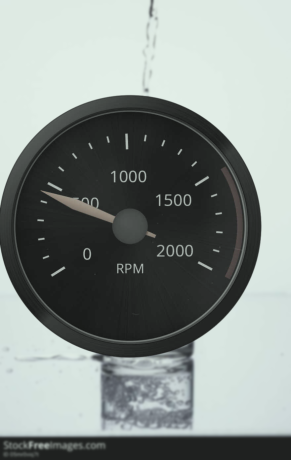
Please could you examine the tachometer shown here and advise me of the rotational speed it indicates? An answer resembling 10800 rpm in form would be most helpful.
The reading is 450 rpm
